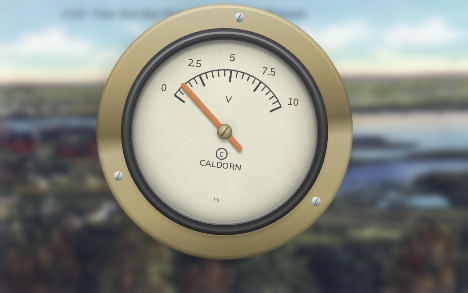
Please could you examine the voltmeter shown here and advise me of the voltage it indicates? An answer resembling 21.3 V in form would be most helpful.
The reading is 1 V
